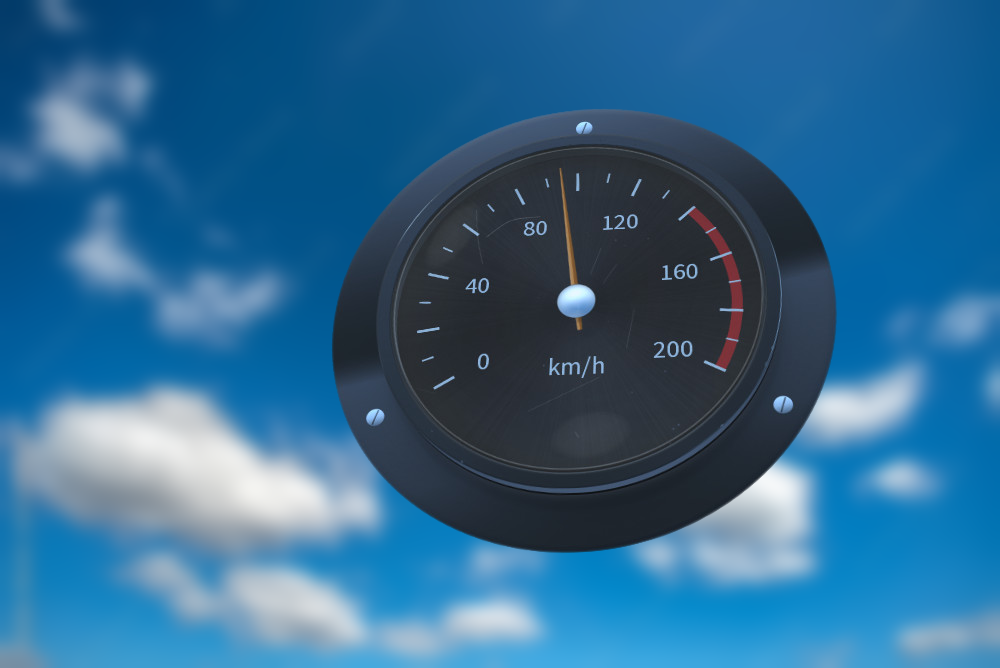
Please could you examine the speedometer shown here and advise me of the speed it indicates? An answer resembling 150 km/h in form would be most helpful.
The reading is 95 km/h
